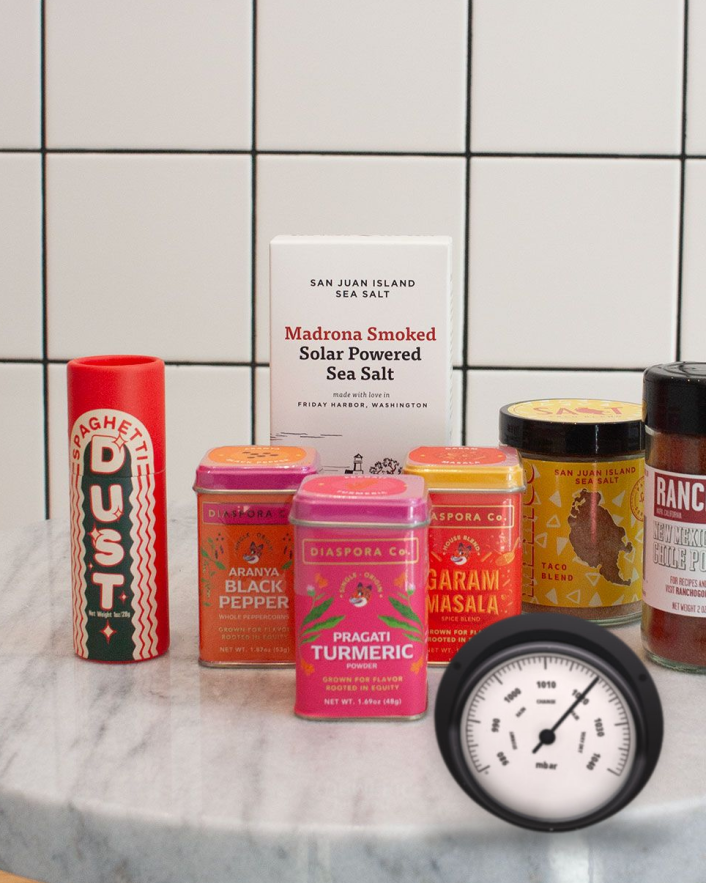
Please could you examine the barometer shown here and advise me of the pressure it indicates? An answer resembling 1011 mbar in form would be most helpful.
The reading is 1020 mbar
